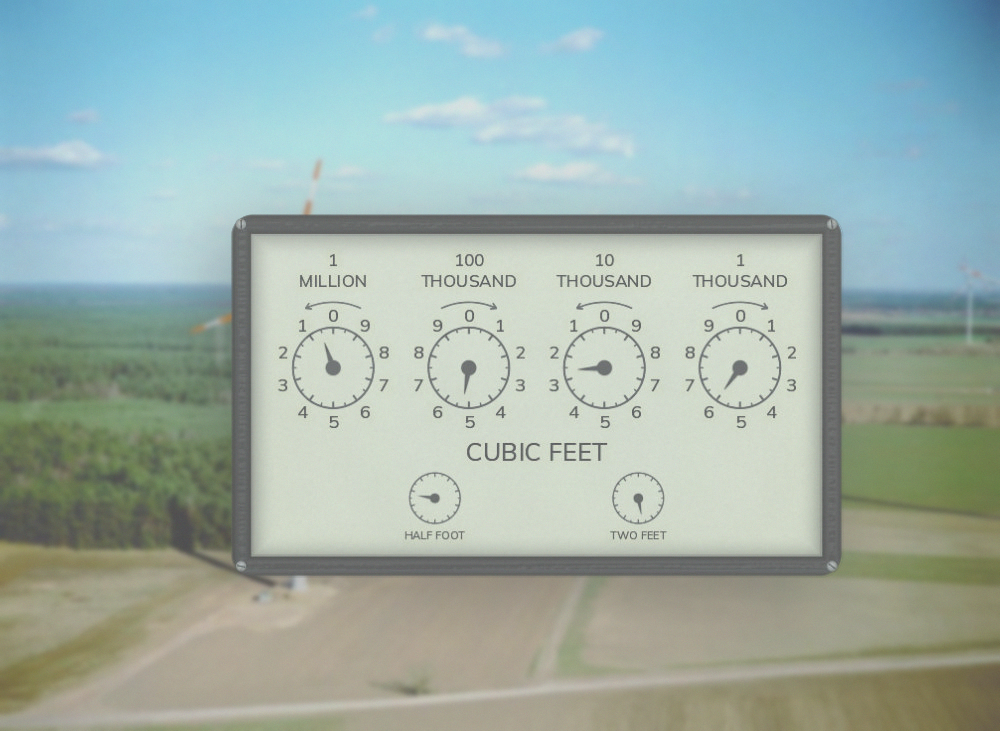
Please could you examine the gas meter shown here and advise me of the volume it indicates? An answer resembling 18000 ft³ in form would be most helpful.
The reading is 52600 ft³
